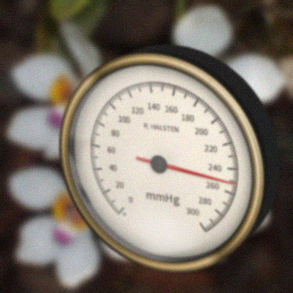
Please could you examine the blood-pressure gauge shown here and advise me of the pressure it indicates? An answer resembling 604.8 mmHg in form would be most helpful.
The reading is 250 mmHg
